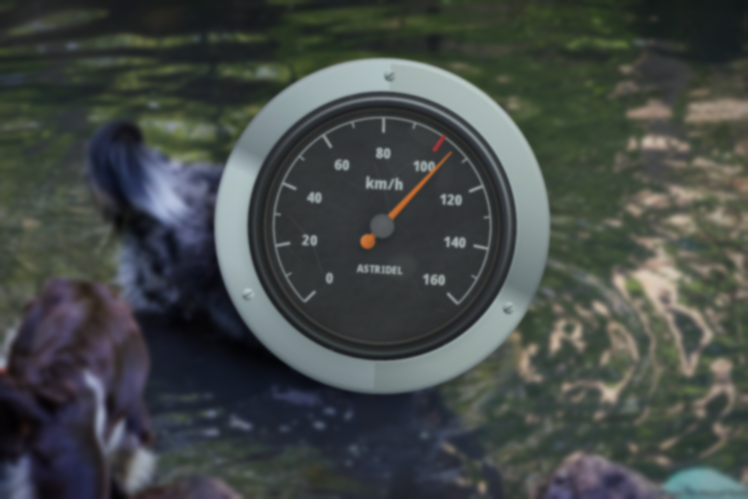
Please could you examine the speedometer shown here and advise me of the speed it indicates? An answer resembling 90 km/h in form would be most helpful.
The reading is 105 km/h
